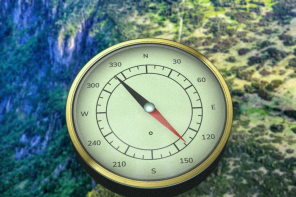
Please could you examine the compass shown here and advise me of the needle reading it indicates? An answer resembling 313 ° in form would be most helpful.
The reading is 140 °
